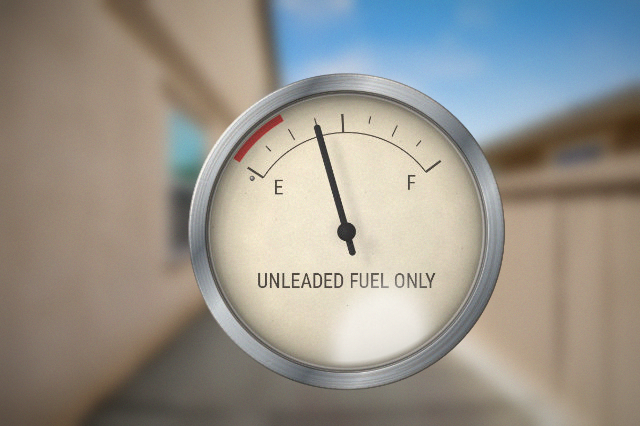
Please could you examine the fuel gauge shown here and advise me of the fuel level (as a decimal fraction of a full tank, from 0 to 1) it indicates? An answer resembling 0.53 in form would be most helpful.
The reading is 0.375
